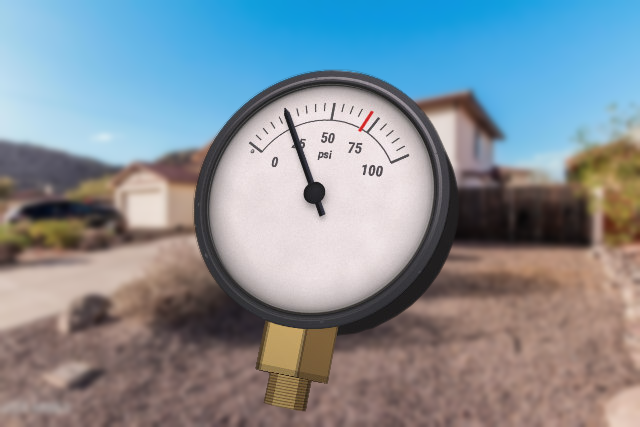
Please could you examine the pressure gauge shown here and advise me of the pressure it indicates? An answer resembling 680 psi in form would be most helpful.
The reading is 25 psi
